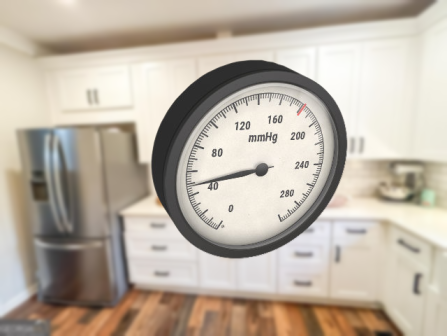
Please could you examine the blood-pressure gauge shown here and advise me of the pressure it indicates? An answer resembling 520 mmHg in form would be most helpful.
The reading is 50 mmHg
